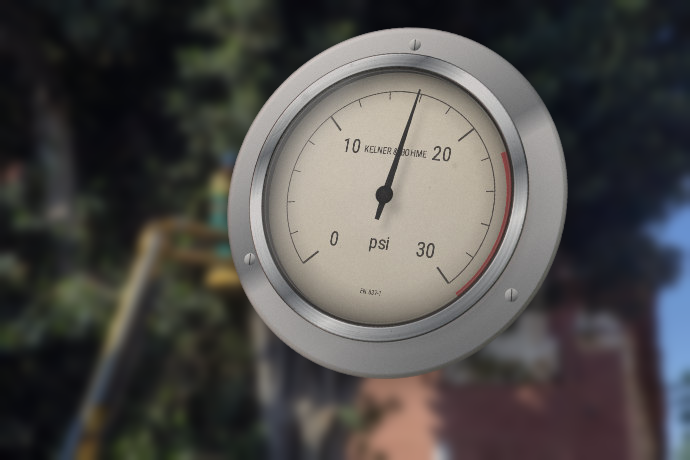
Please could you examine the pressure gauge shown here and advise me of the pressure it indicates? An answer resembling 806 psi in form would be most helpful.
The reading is 16 psi
